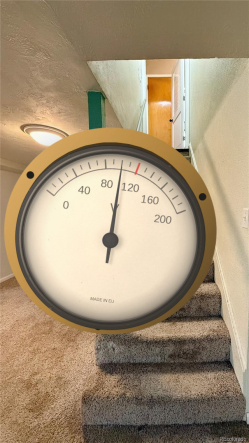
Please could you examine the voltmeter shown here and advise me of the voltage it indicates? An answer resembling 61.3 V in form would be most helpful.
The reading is 100 V
